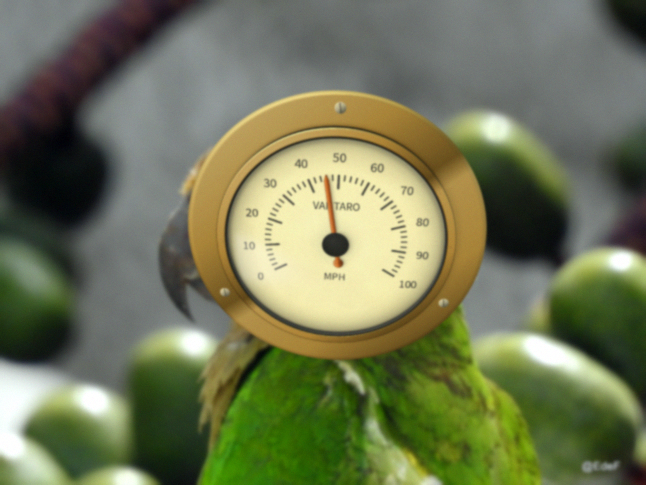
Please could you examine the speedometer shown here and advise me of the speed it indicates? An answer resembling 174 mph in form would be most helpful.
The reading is 46 mph
